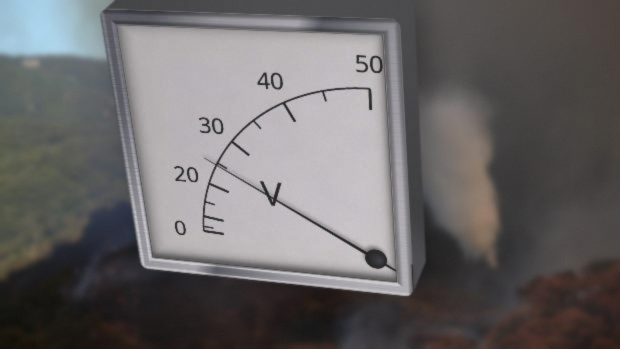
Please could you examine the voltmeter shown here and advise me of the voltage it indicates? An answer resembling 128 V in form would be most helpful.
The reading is 25 V
